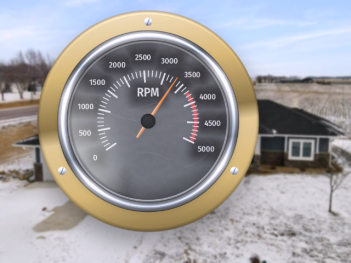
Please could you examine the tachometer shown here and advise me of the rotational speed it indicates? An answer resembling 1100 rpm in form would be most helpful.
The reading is 3300 rpm
